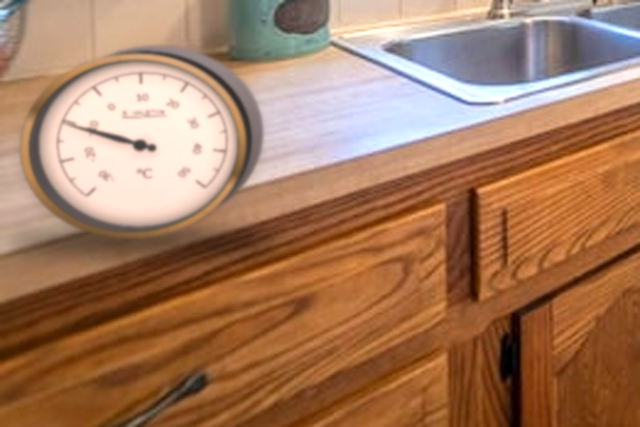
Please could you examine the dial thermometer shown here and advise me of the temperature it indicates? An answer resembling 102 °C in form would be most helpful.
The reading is -10 °C
